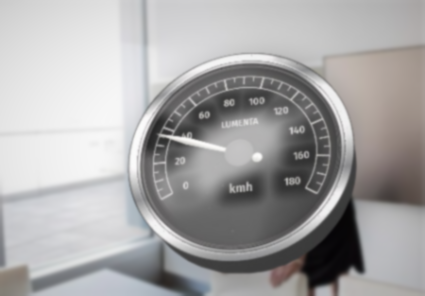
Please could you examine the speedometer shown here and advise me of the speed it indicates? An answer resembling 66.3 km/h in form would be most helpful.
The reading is 35 km/h
